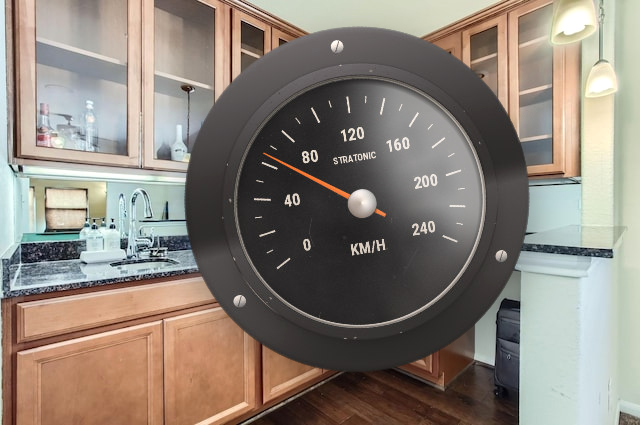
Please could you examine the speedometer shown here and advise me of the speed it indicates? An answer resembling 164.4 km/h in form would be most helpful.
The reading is 65 km/h
